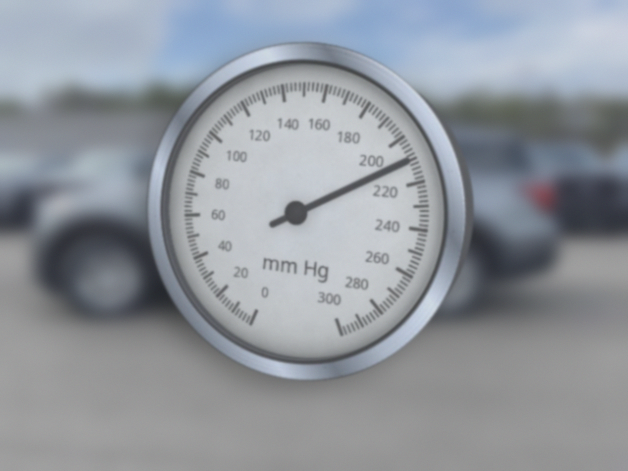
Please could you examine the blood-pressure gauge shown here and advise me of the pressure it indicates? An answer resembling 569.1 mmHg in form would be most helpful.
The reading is 210 mmHg
